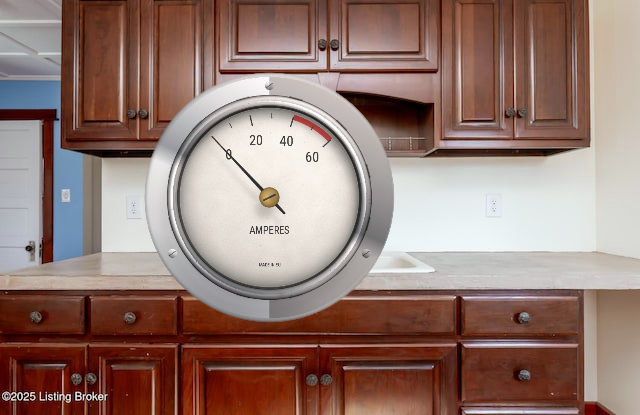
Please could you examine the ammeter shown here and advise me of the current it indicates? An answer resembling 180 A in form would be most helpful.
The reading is 0 A
